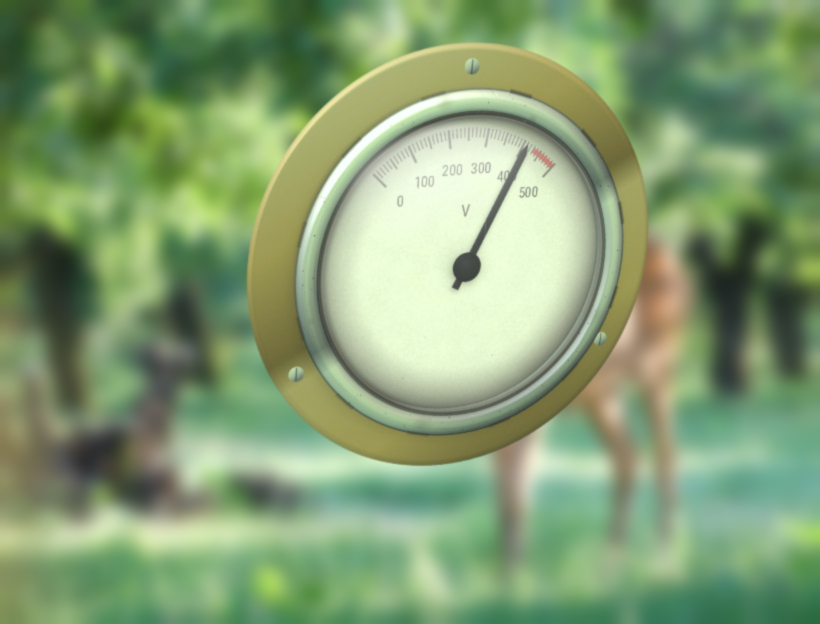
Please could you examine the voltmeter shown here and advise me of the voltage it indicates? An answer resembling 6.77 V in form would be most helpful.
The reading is 400 V
